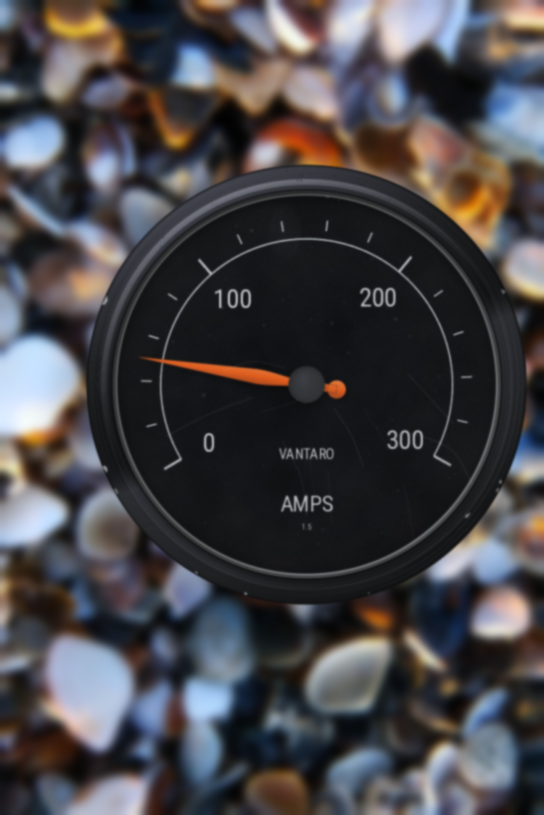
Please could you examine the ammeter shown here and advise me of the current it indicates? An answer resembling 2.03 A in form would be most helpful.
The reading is 50 A
